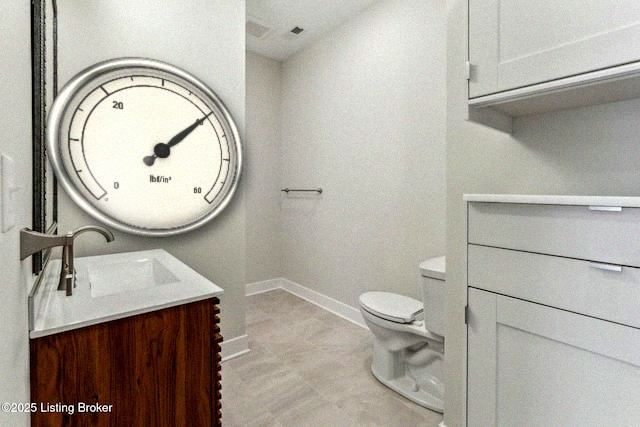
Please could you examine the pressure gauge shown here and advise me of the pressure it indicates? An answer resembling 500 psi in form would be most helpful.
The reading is 40 psi
